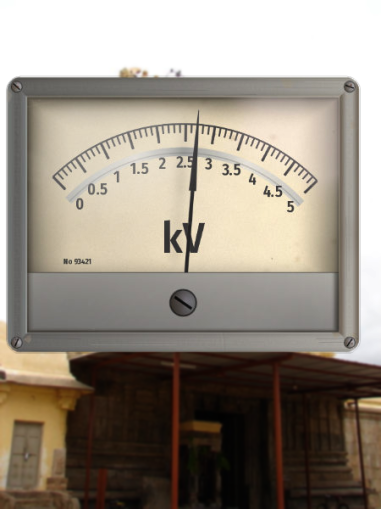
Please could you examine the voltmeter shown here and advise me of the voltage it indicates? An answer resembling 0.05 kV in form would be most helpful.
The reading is 2.7 kV
